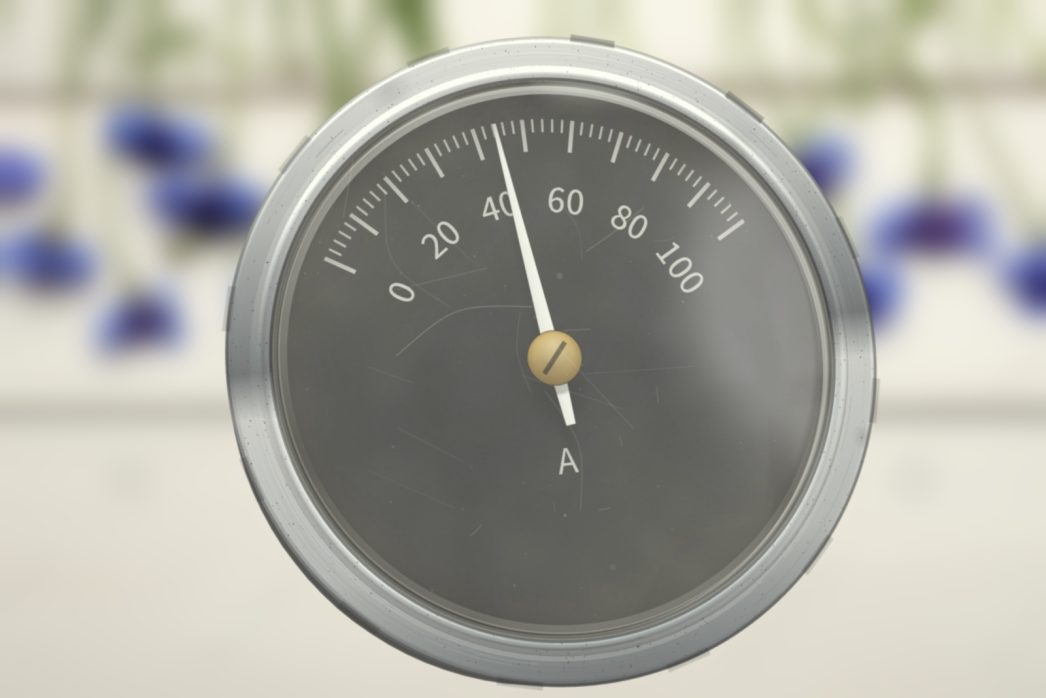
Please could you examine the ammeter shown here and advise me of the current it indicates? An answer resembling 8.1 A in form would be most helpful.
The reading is 44 A
